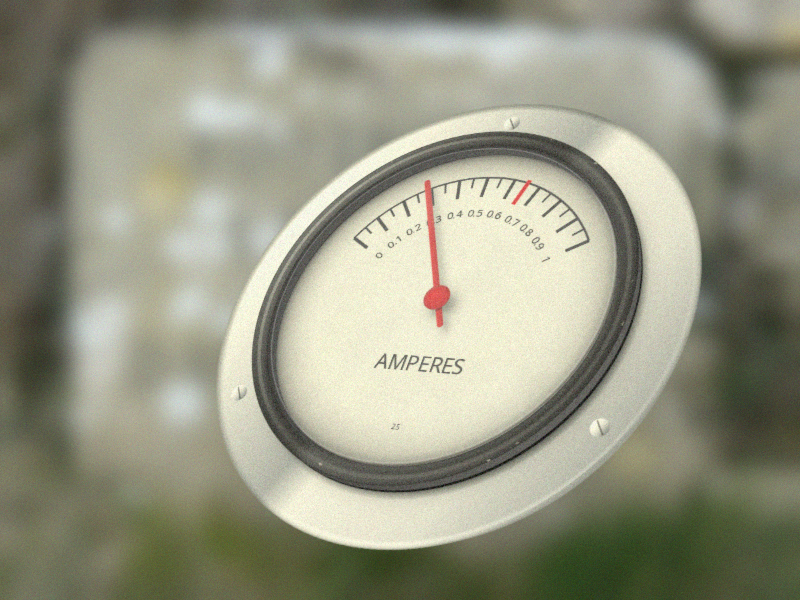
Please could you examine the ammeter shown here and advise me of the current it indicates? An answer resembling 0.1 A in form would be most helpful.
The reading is 0.3 A
